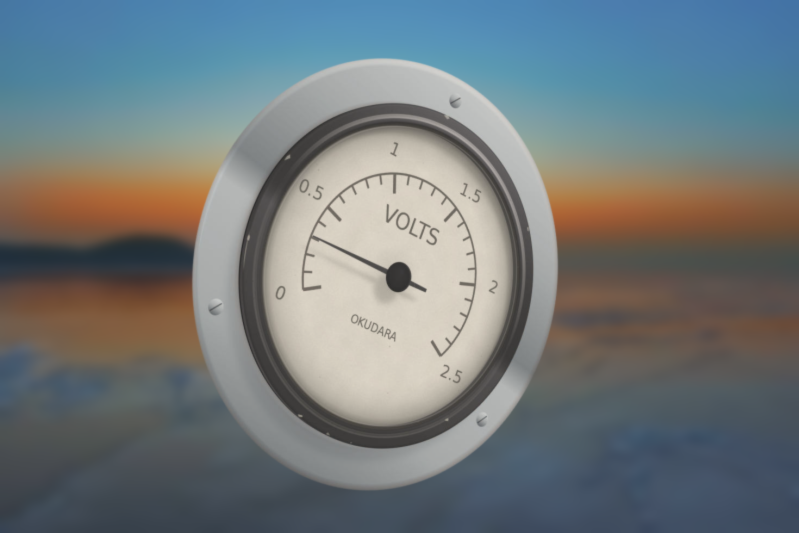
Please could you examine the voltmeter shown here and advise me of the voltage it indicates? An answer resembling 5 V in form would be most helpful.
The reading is 0.3 V
